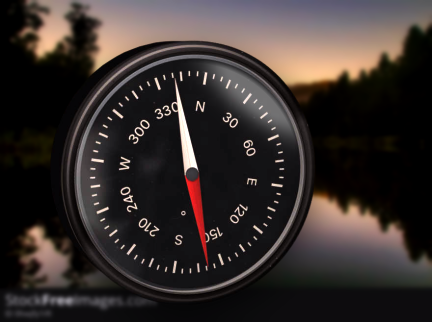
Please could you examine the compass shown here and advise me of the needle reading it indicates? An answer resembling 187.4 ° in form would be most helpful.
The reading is 160 °
